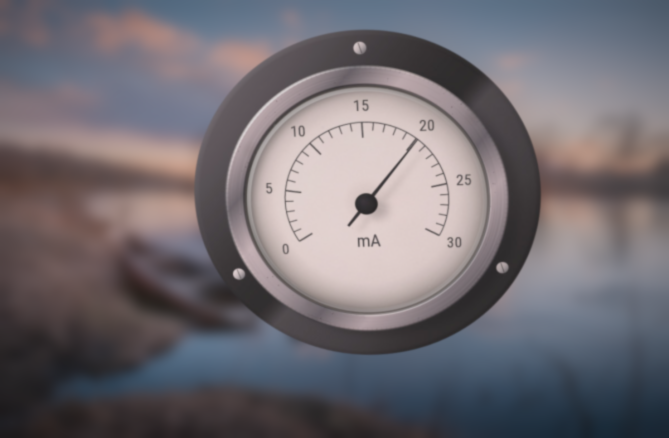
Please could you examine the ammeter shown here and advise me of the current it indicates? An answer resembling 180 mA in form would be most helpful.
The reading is 20 mA
